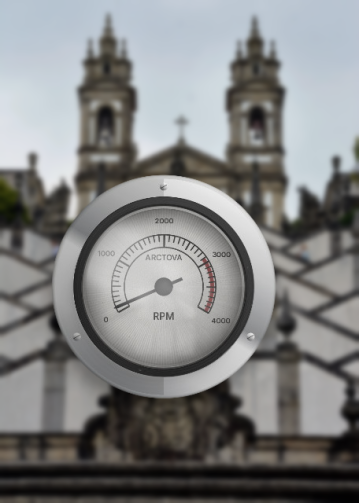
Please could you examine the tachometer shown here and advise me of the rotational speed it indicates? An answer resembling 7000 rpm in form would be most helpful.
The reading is 100 rpm
